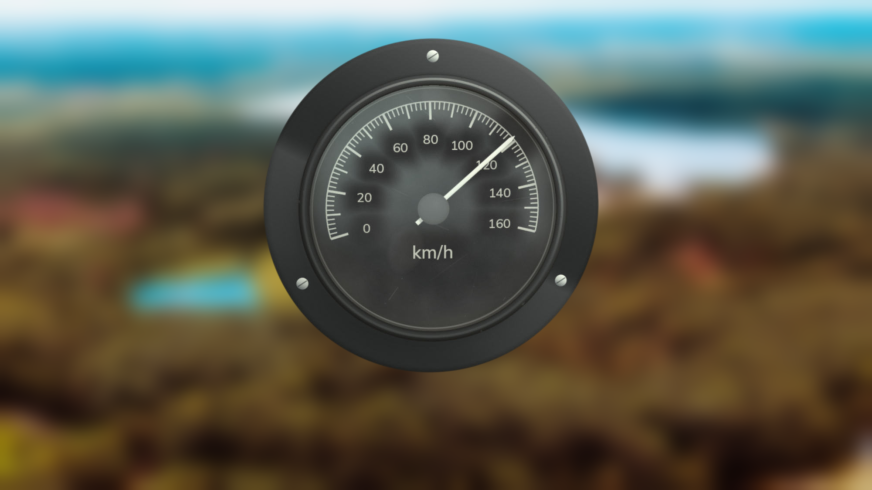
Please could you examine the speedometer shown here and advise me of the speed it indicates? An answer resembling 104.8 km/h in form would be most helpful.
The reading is 118 km/h
